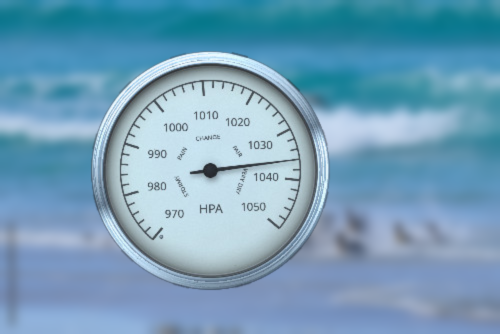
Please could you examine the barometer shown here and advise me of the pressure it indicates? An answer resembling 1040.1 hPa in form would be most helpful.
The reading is 1036 hPa
